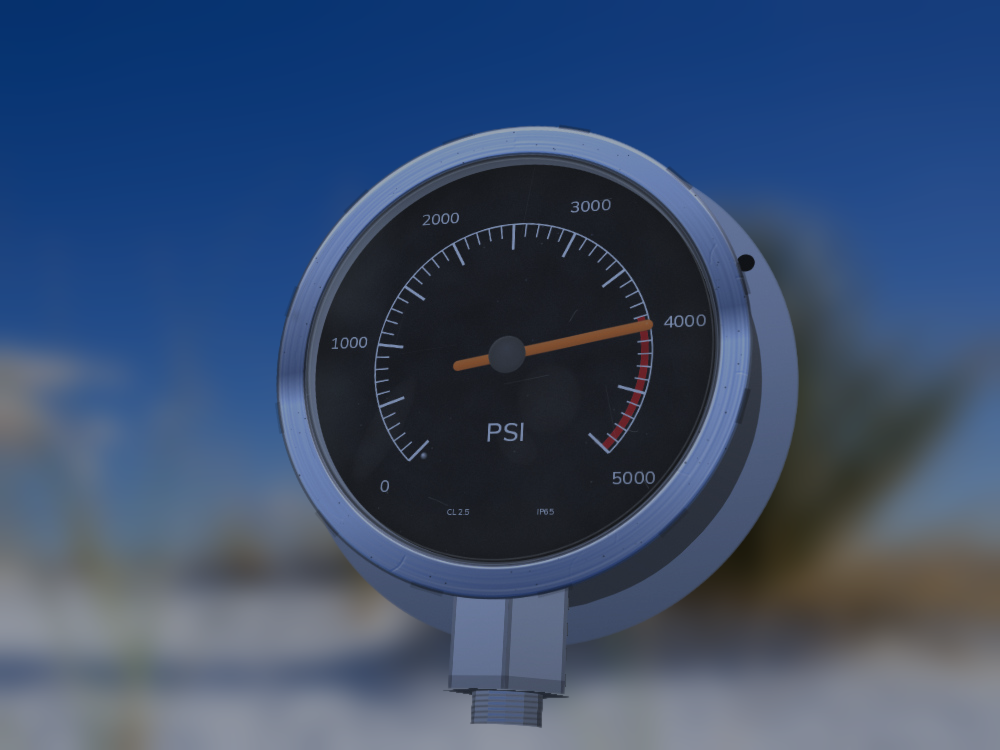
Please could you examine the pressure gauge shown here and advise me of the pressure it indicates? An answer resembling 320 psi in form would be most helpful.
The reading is 4000 psi
